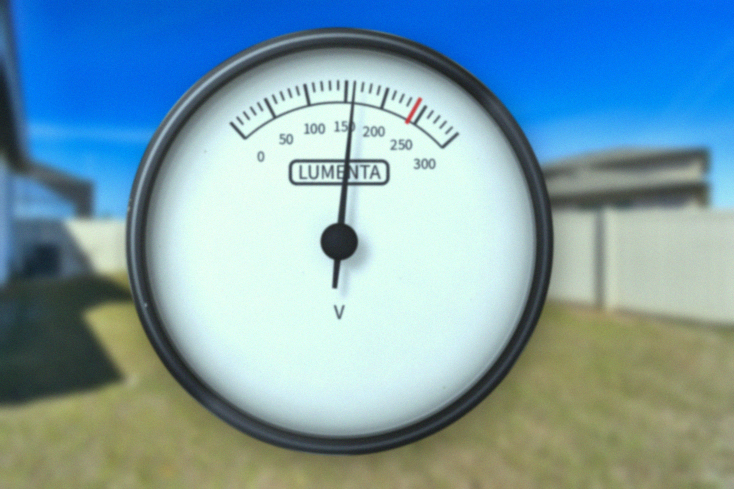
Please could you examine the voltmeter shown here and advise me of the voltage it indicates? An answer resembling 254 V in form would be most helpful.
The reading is 160 V
